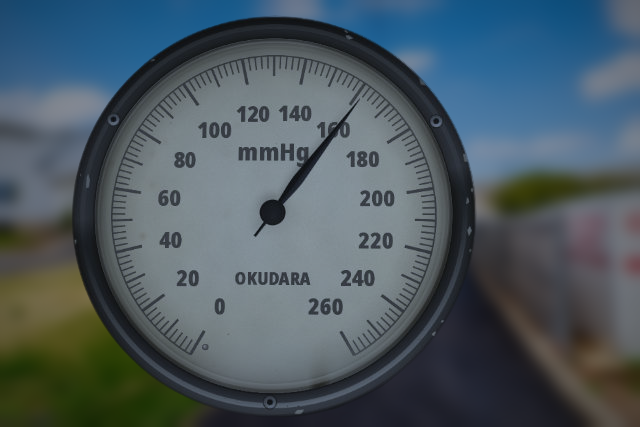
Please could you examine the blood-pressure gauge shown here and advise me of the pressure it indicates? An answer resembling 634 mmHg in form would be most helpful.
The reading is 162 mmHg
